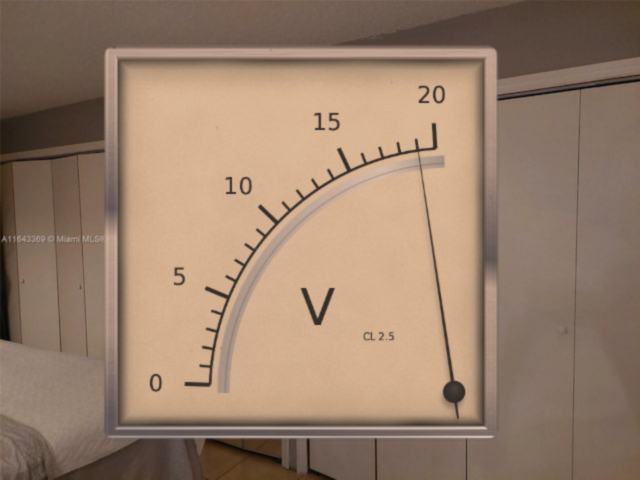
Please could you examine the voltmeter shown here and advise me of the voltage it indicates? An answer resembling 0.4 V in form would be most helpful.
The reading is 19 V
